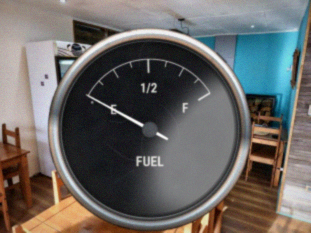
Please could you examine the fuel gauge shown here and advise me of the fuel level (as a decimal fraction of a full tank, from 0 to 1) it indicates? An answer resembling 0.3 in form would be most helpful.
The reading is 0
